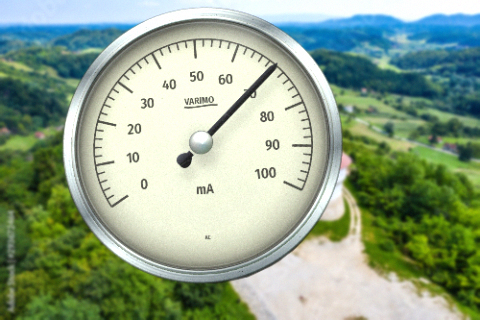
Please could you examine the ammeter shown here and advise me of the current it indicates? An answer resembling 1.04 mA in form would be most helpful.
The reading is 70 mA
